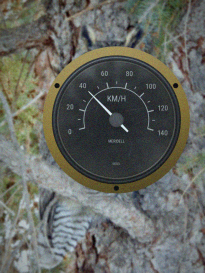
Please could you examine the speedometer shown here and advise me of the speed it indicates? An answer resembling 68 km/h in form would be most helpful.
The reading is 40 km/h
